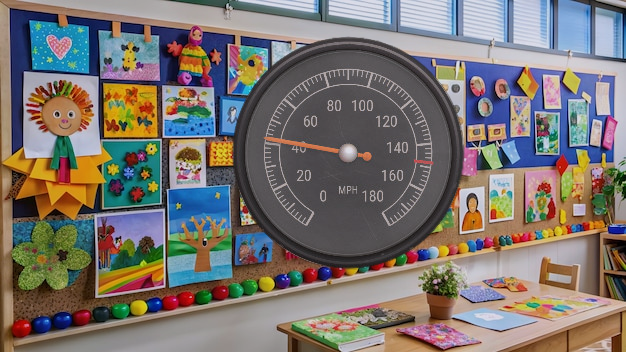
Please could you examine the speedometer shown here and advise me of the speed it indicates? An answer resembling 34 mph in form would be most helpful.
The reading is 42 mph
